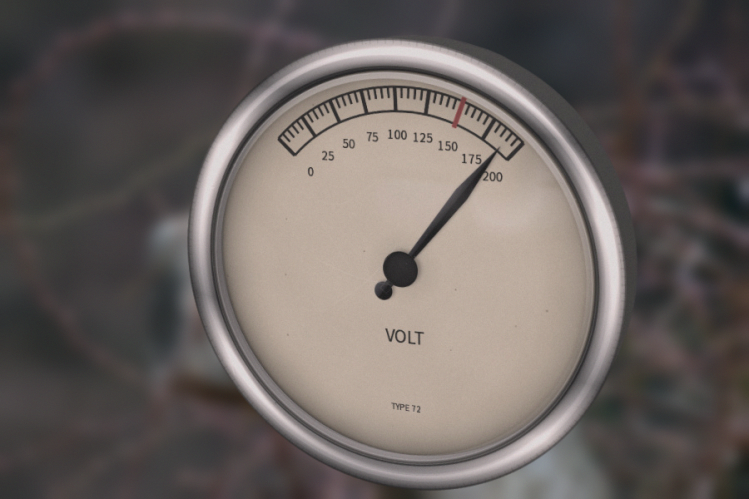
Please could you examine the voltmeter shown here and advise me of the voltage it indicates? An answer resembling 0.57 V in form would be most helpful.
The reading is 190 V
